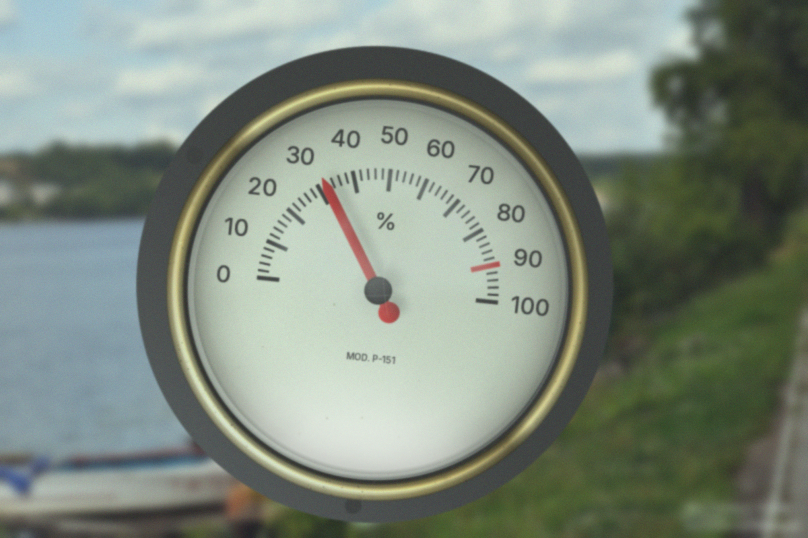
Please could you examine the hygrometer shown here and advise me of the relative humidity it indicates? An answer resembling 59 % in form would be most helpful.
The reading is 32 %
